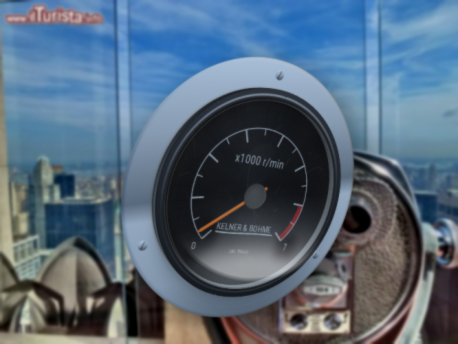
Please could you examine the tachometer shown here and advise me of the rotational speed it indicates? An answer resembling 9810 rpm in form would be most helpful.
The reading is 250 rpm
